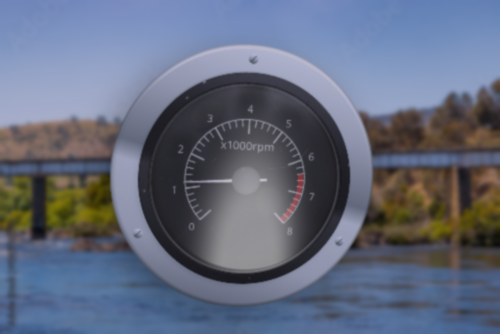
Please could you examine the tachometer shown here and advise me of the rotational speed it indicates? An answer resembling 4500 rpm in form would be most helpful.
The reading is 1200 rpm
